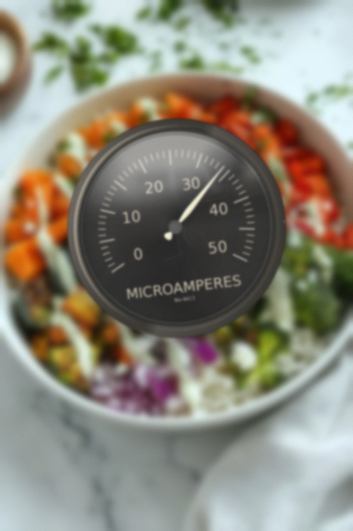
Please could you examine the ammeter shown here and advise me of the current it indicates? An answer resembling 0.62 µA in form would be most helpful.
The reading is 34 µA
